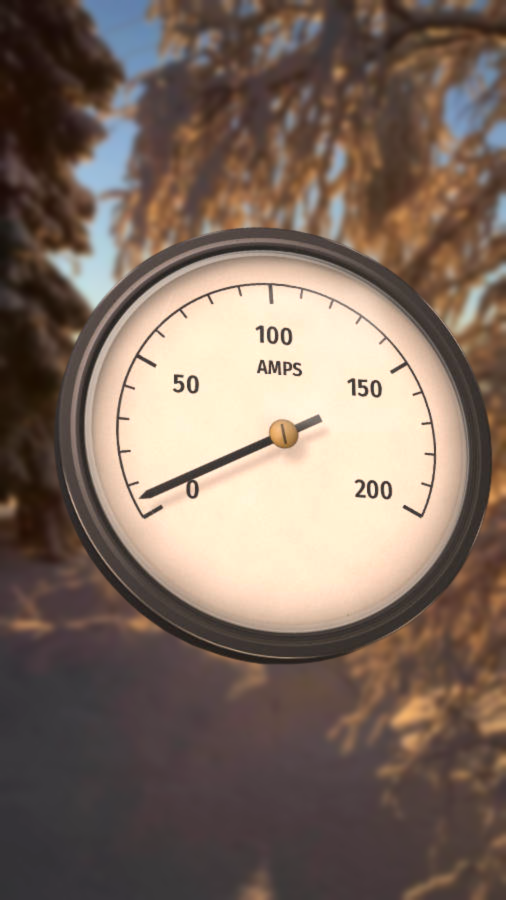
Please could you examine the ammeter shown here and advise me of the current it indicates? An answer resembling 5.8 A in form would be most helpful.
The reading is 5 A
